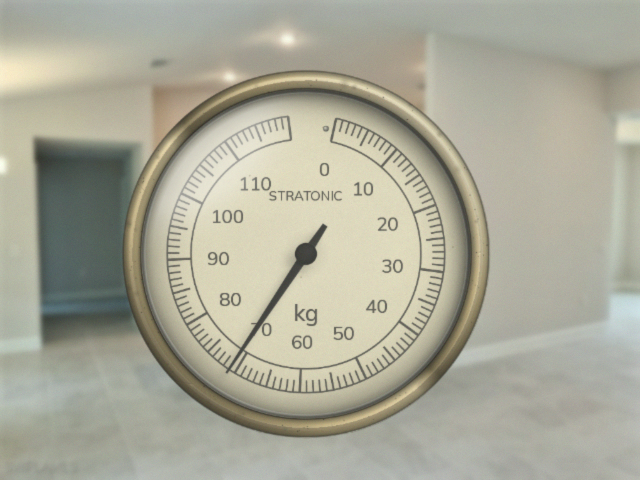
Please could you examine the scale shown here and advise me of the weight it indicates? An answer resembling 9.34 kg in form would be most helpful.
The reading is 71 kg
